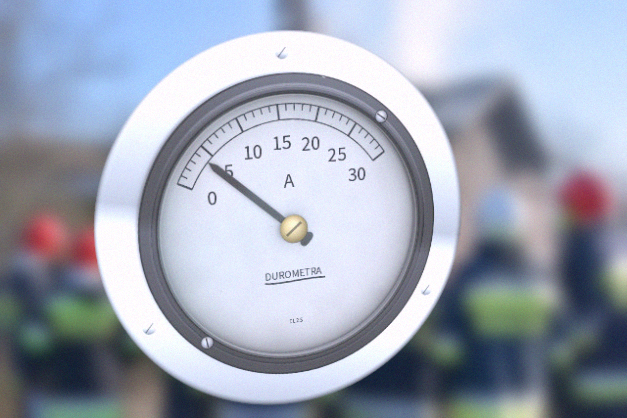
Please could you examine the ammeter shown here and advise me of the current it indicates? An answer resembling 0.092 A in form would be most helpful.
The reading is 4 A
